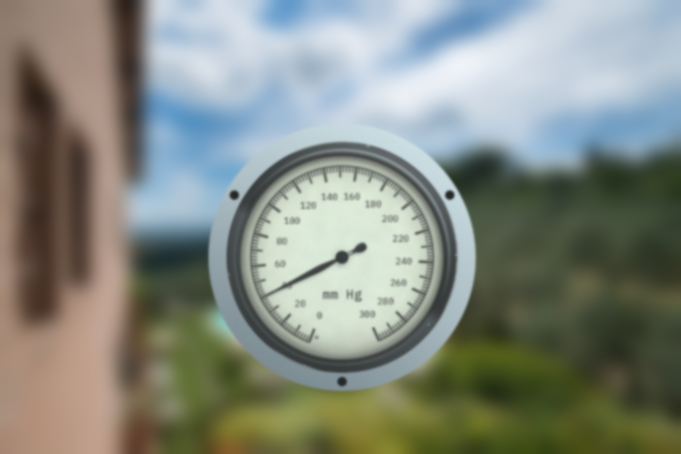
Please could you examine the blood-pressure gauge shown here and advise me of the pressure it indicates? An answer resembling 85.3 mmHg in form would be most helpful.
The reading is 40 mmHg
